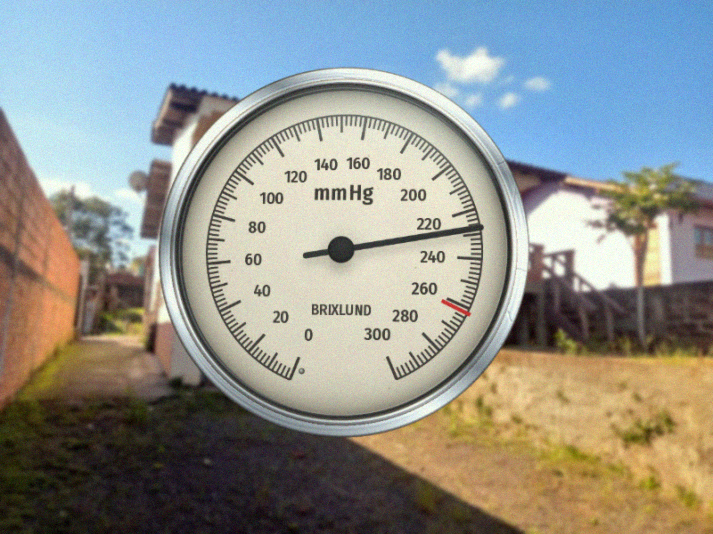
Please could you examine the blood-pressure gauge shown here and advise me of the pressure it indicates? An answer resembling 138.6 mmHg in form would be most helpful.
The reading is 228 mmHg
